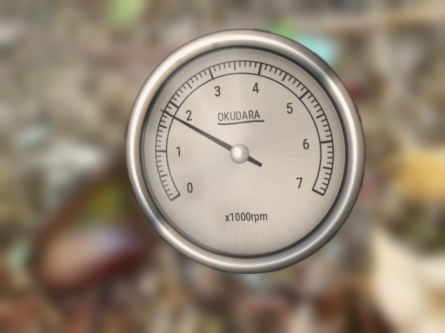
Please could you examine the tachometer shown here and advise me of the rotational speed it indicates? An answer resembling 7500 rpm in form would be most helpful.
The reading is 1800 rpm
